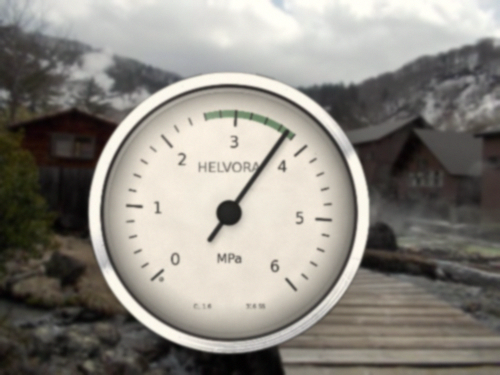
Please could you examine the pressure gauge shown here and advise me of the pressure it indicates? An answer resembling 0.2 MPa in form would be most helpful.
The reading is 3.7 MPa
